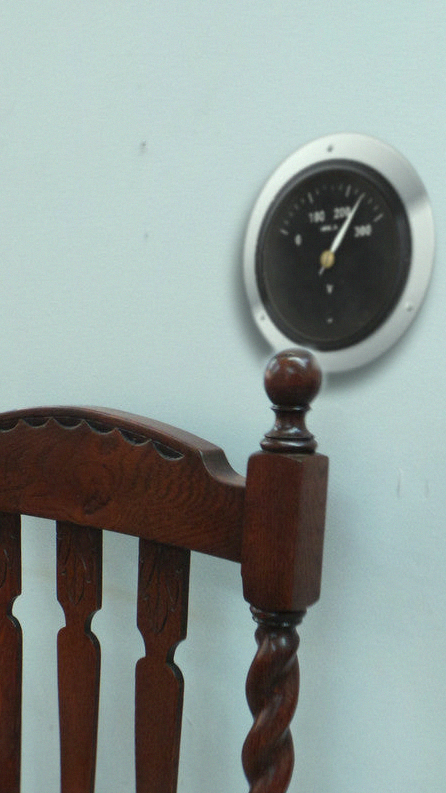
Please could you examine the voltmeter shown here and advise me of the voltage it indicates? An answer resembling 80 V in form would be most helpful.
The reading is 240 V
